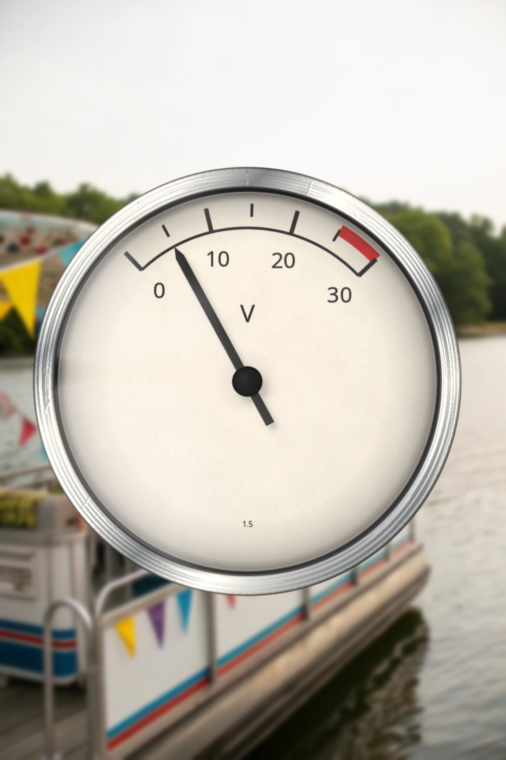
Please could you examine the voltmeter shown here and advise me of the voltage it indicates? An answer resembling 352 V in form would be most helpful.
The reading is 5 V
